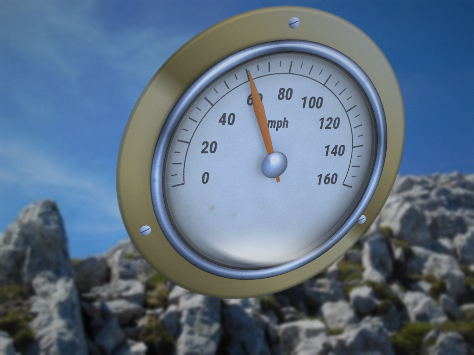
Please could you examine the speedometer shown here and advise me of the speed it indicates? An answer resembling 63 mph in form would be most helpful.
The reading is 60 mph
